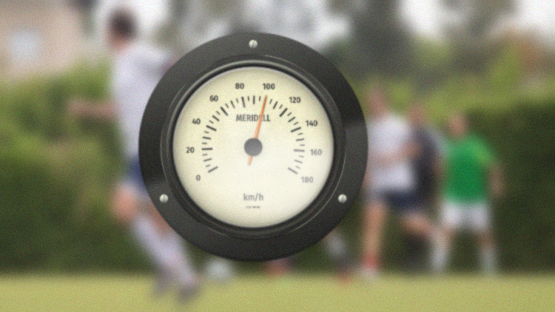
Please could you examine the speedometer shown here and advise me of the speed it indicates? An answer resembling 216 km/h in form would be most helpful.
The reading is 100 km/h
